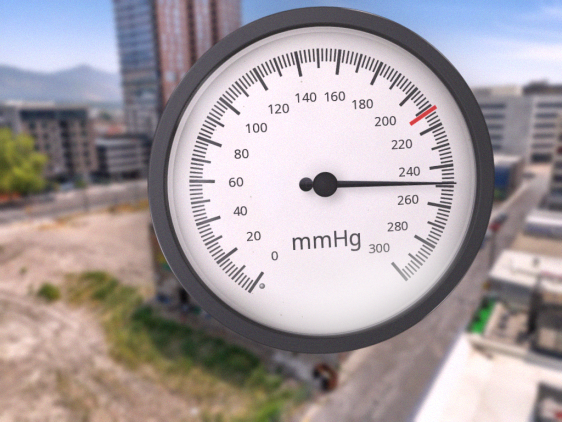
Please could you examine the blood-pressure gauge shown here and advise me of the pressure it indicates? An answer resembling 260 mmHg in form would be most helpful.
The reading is 248 mmHg
